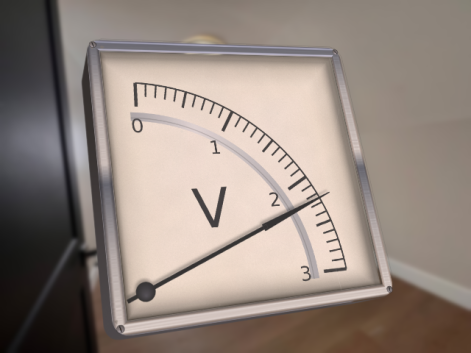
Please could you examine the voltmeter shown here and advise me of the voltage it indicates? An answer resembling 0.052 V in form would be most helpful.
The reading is 2.25 V
